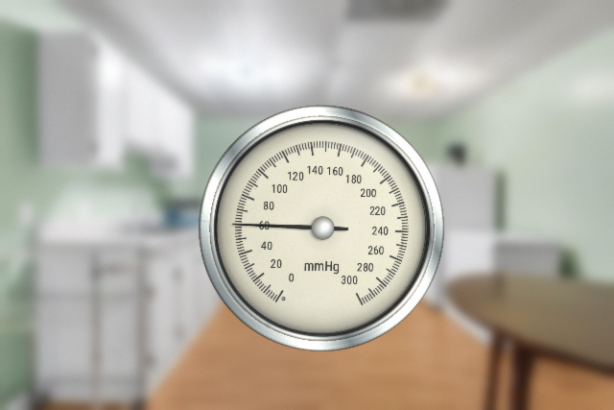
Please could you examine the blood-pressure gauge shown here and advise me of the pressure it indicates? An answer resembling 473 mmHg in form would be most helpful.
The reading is 60 mmHg
